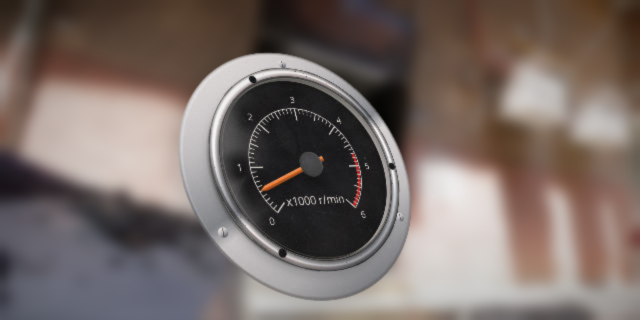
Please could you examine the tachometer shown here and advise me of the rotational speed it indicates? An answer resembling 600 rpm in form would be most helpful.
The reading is 500 rpm
